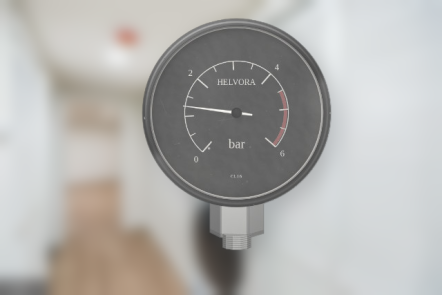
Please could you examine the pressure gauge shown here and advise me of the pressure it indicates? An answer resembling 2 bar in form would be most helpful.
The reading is 1.25 bar
